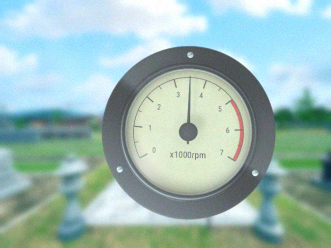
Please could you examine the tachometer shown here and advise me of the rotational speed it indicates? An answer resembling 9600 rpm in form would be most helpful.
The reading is 3500 rpm
